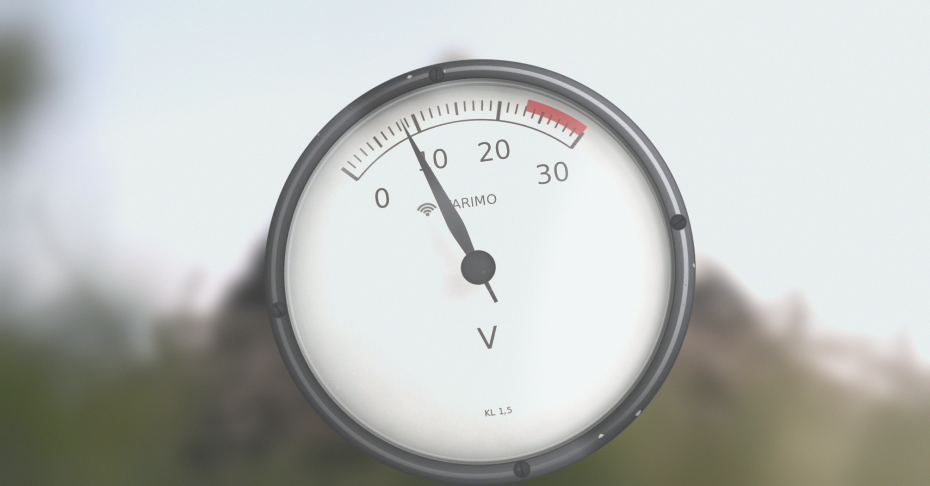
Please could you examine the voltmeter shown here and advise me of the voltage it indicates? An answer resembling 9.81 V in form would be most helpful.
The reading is 8.5 V
